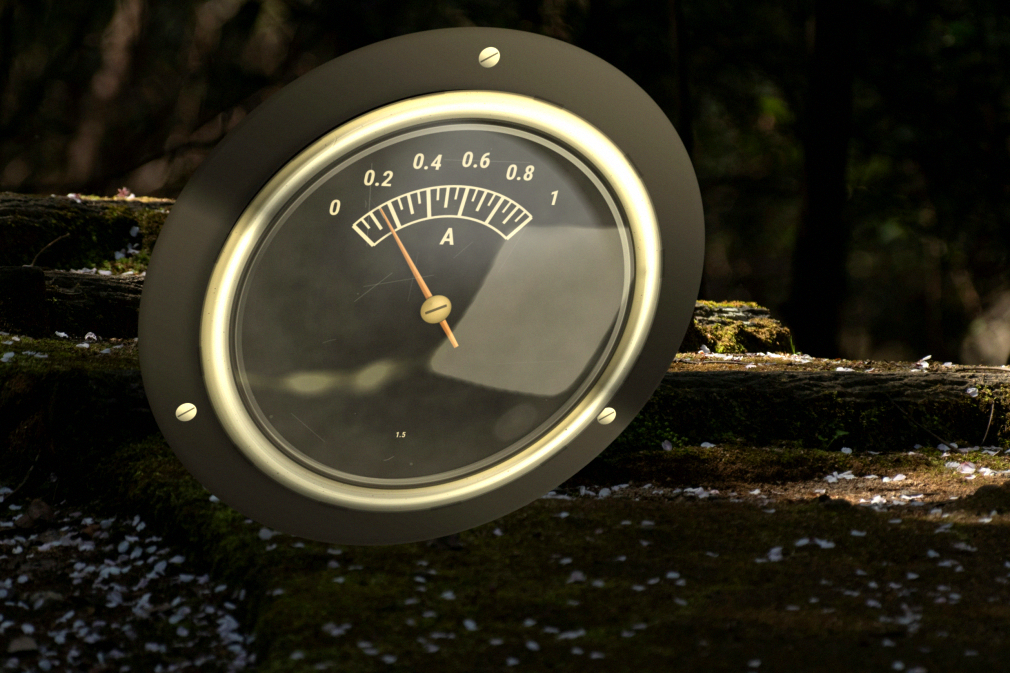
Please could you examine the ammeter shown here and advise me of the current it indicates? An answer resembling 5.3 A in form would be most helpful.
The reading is 0.15 A
